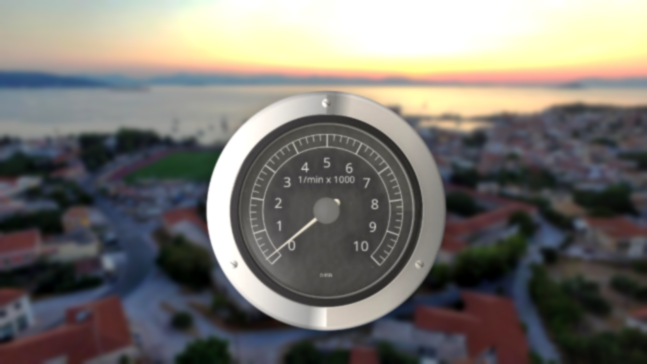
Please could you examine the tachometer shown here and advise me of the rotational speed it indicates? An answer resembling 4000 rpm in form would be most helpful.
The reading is 200 rpm
